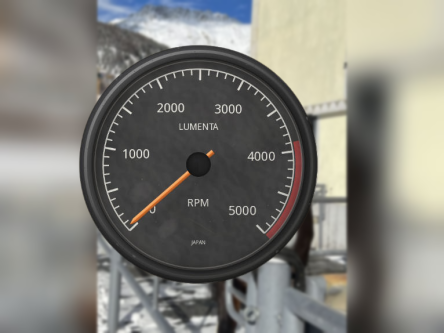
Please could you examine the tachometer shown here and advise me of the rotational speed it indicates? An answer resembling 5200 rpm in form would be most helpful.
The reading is 50 rpm
